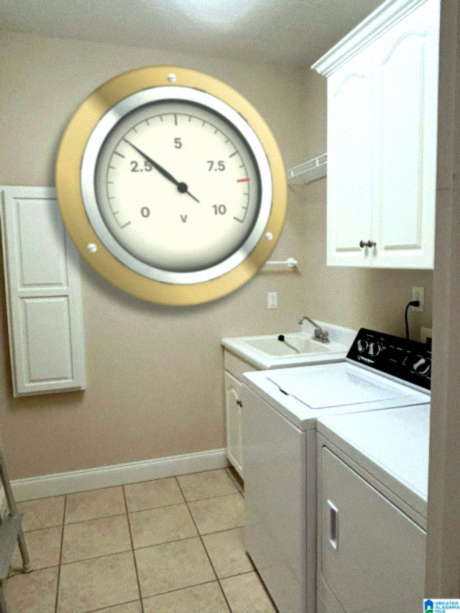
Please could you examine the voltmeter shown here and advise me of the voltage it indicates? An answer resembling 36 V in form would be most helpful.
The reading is 3 V
